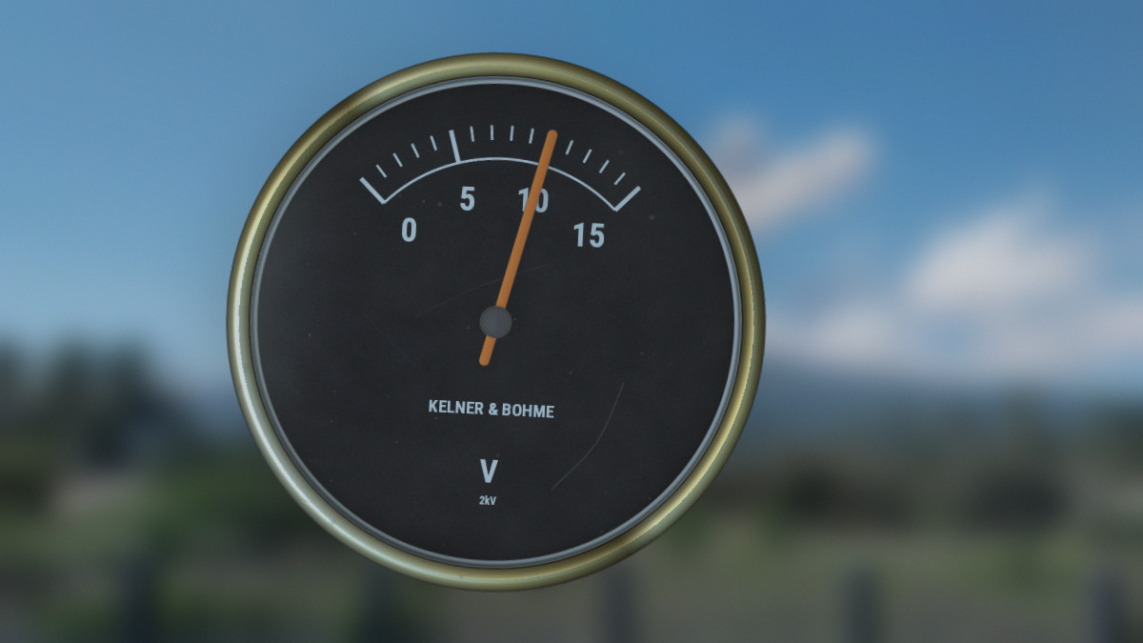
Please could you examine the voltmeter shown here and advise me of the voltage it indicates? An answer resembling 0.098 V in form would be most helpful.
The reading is 10 V
